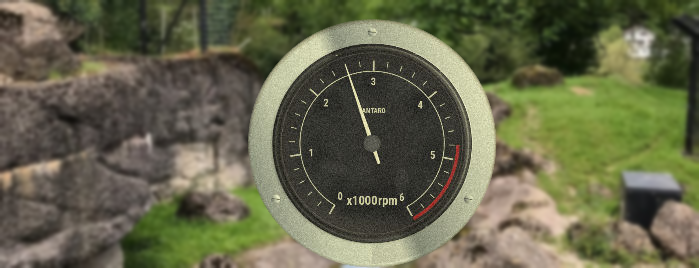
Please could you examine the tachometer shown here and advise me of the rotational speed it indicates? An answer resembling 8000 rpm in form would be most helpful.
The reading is 2600 rpm
